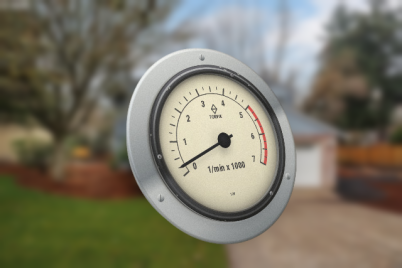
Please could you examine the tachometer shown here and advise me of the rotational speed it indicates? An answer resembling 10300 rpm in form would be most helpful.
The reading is 250 rpm
